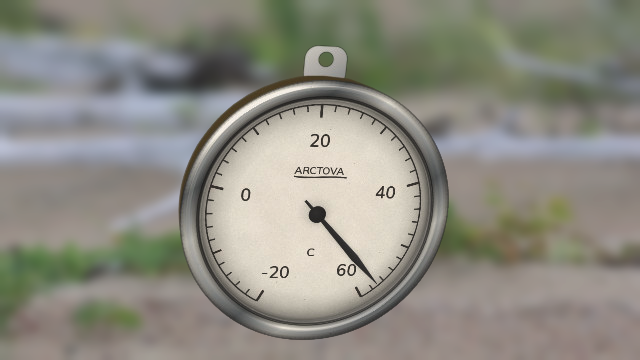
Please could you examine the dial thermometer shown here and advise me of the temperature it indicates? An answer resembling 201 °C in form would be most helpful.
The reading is 57 °C
